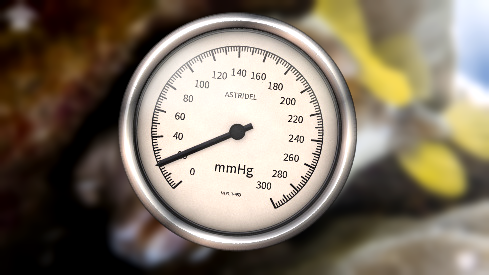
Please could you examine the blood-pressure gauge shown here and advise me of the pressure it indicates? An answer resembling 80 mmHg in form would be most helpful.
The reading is 20 mmHg
